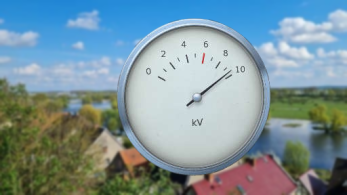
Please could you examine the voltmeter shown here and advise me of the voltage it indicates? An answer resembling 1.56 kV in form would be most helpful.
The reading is 9.5 kV
